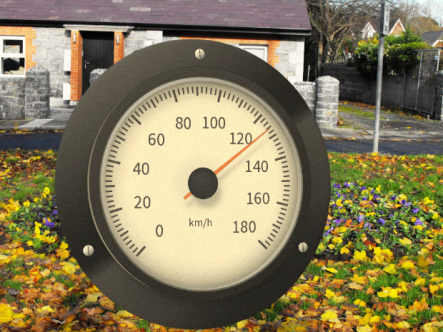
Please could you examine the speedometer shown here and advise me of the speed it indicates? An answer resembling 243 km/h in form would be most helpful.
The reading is 126 km/h
